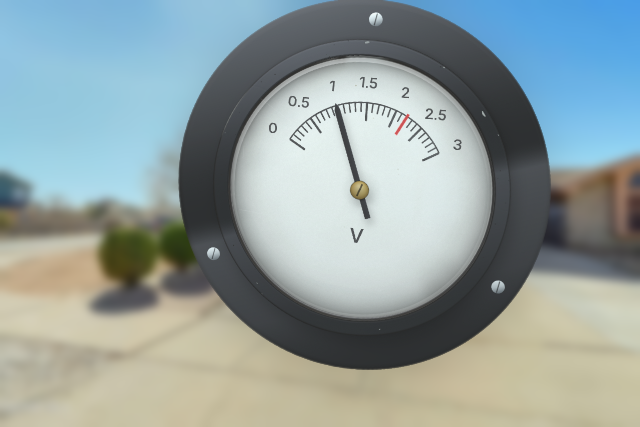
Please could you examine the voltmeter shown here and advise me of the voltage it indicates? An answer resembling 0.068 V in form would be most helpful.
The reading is 1 V
